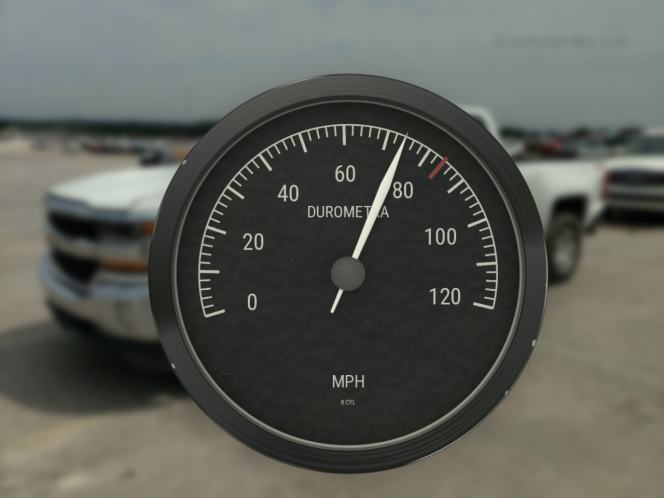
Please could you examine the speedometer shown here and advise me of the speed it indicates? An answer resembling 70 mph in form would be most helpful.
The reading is 74 mph
